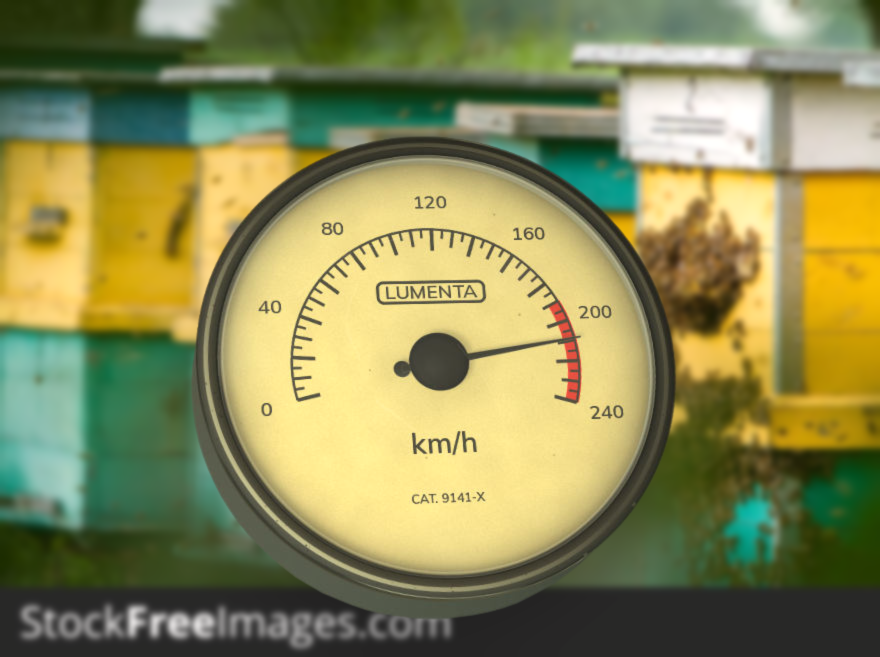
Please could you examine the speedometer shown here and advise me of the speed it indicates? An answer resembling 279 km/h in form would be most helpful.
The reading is 210 km/h
